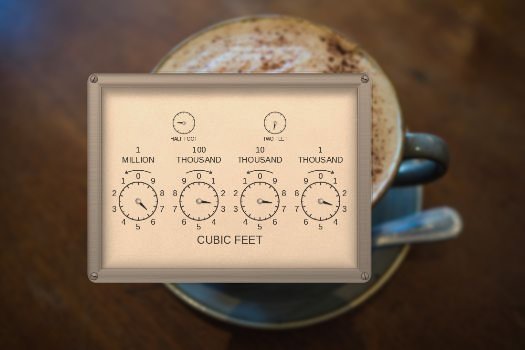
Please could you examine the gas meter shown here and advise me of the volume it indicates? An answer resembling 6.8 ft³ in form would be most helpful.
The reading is 627300 ft³
